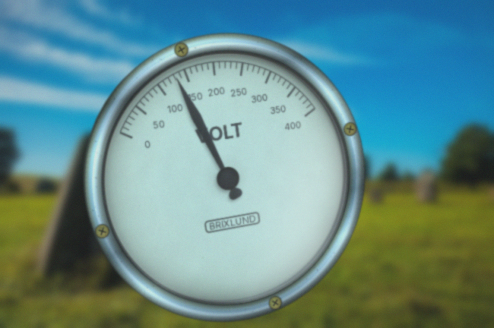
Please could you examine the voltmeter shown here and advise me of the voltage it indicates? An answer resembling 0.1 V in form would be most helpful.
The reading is 130 V
